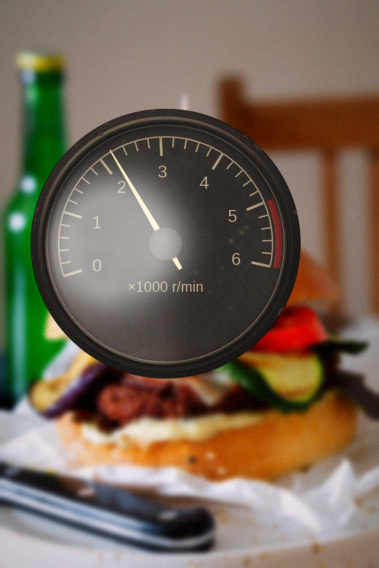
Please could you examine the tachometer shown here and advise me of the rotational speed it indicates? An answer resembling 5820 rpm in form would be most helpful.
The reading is 2200 rpm
